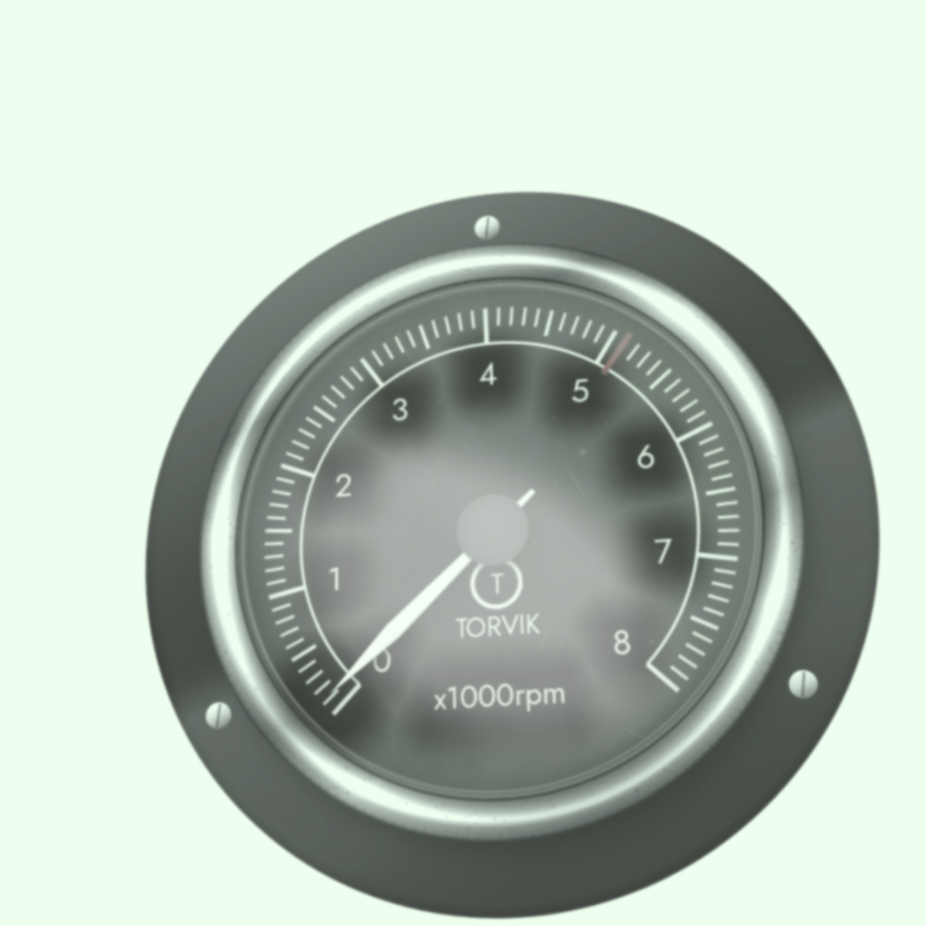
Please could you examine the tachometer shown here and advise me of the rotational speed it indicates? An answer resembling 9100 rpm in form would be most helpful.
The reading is 100 rpm
